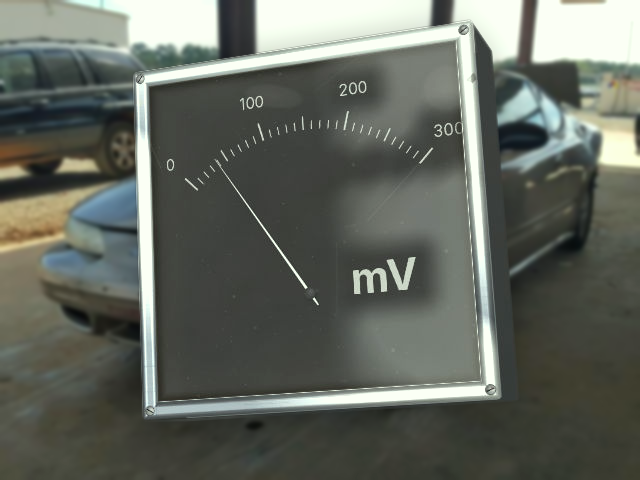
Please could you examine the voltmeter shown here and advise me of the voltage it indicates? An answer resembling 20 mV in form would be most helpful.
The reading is 40 mV
